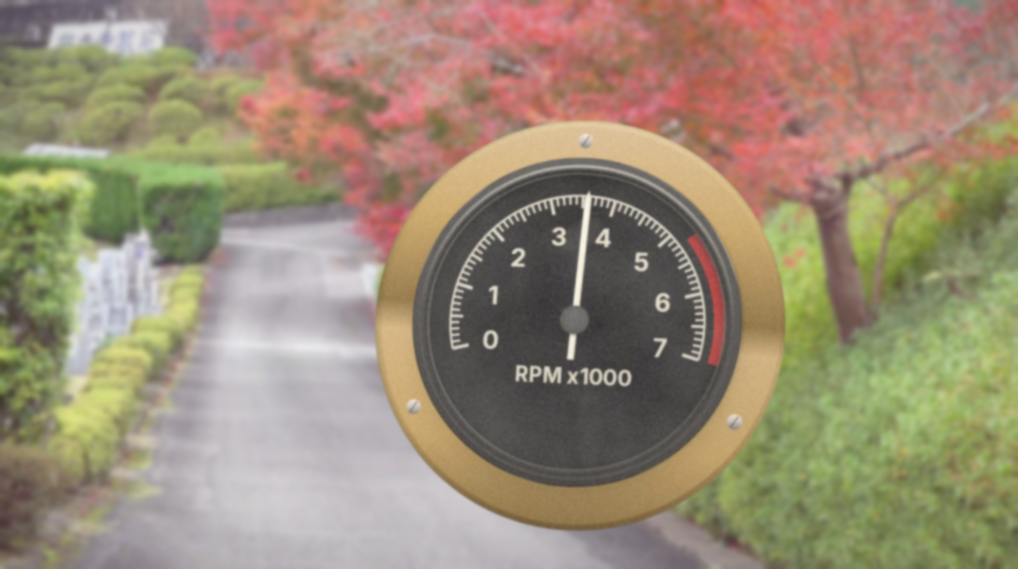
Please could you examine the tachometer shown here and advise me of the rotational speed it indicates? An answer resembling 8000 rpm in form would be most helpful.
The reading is 3600 rpm
